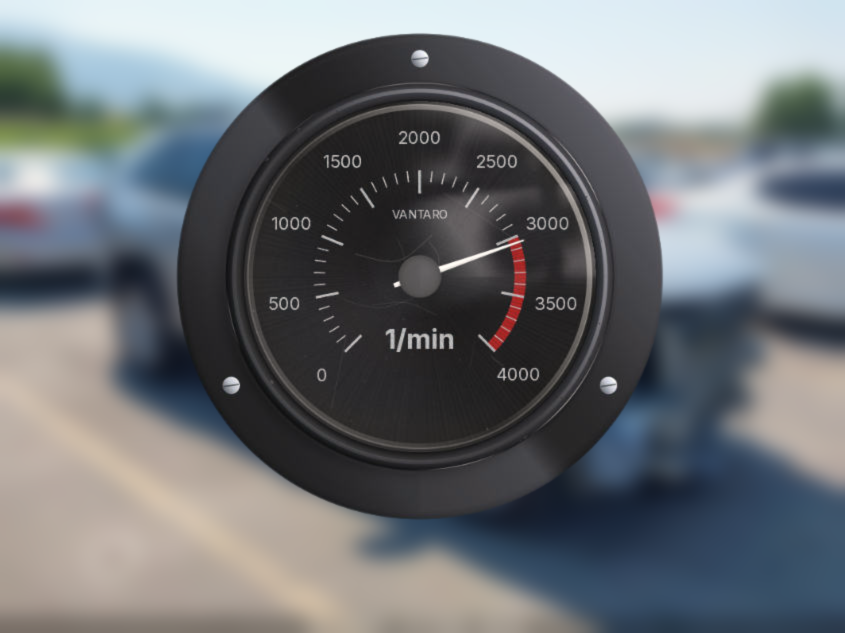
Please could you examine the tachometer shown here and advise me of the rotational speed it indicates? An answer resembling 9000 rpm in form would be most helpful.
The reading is 3050 rpm
